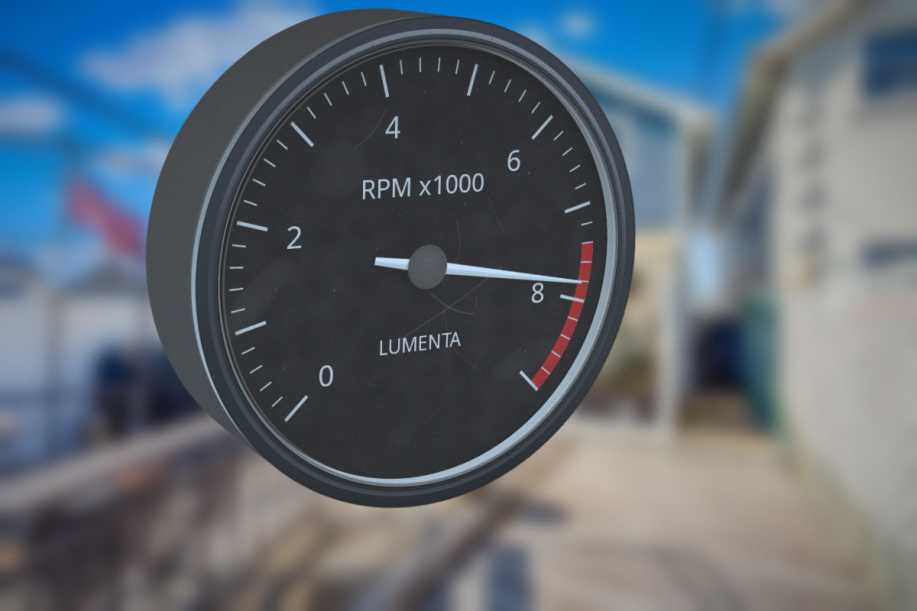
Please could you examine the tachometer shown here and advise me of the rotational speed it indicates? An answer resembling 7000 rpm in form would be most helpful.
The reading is 7800 rpm
